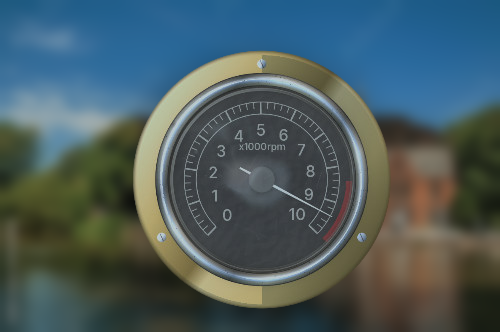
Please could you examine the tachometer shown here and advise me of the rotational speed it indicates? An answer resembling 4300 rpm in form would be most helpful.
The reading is 9400 rpm
